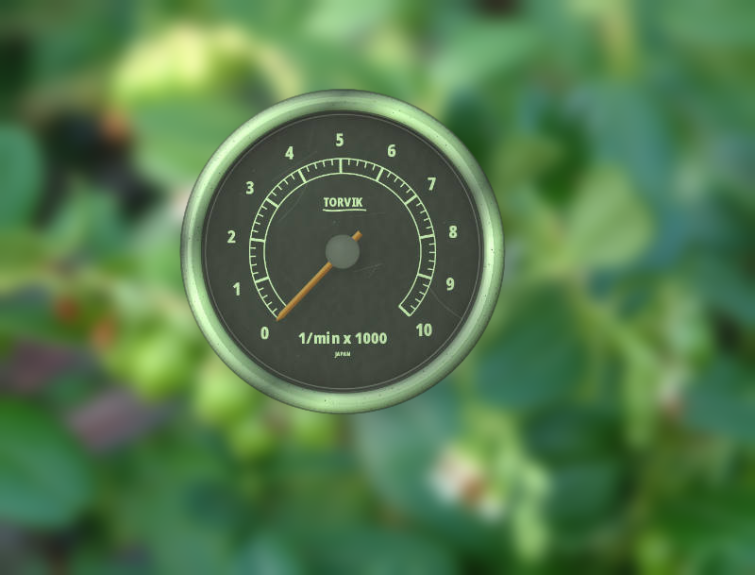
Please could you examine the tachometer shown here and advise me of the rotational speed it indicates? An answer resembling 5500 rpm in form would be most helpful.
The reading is 0 rpm
